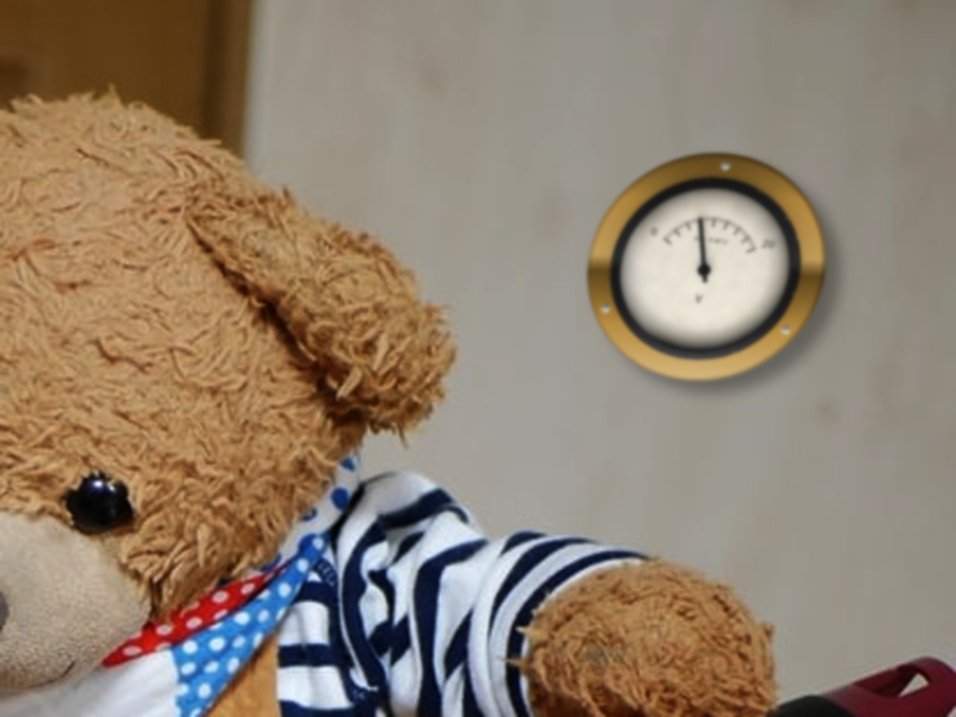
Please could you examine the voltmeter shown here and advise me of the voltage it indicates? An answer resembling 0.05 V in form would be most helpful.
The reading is 7.5 V
